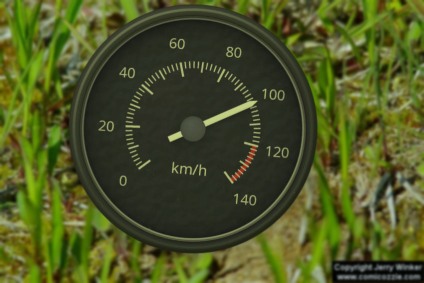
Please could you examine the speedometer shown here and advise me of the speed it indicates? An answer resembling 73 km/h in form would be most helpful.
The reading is 100 km/h
